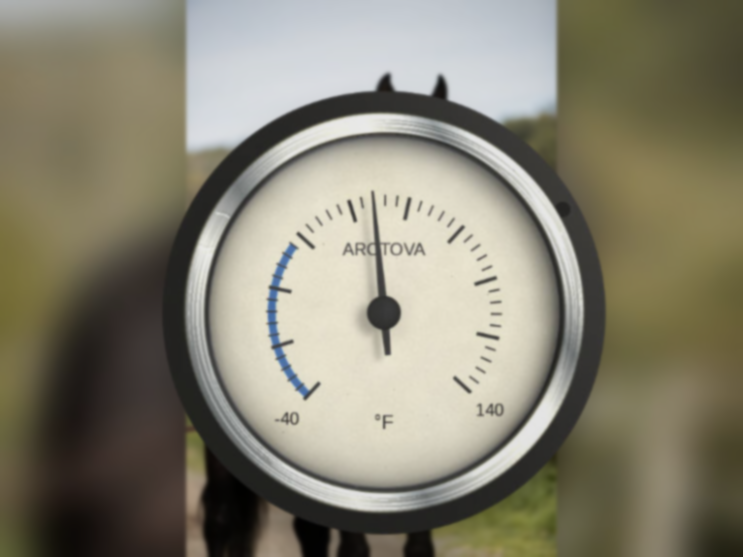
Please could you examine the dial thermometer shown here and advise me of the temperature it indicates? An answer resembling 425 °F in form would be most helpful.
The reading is 48 °F
